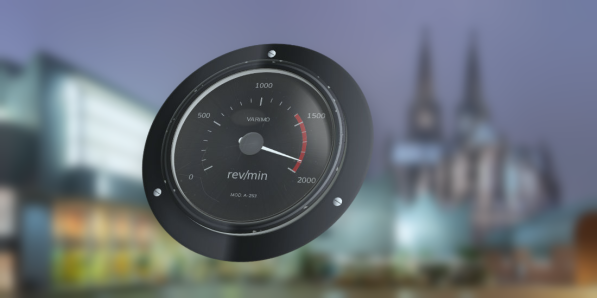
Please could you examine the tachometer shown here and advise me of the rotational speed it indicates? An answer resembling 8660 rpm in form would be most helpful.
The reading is 1900 rpm
